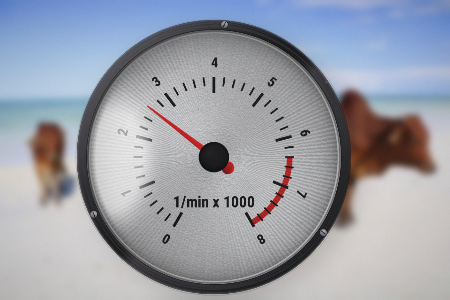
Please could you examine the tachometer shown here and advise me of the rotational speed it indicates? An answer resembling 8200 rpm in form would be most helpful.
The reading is 2600 rpm
